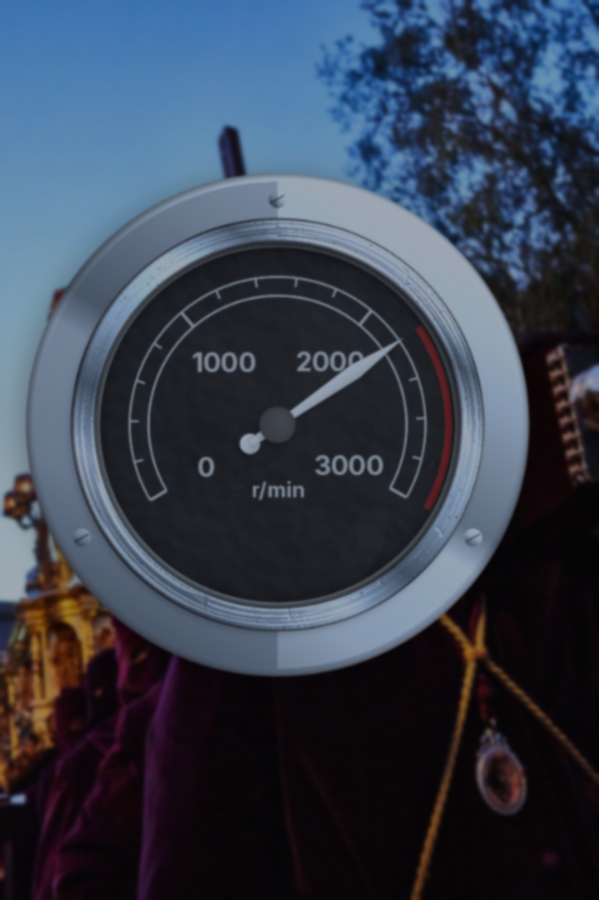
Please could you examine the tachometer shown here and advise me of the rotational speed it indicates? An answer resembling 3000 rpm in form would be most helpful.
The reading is 2200 rpm
